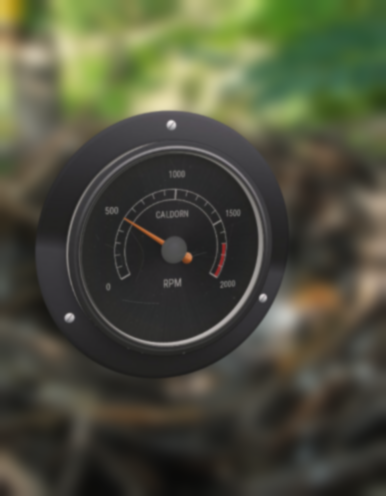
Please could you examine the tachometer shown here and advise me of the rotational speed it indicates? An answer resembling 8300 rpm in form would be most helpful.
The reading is 500 rpm
